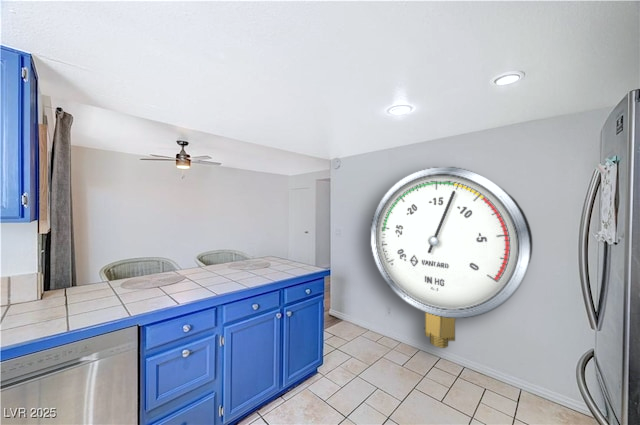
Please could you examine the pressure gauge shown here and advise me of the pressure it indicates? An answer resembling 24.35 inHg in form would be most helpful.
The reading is -12.5 inHg
